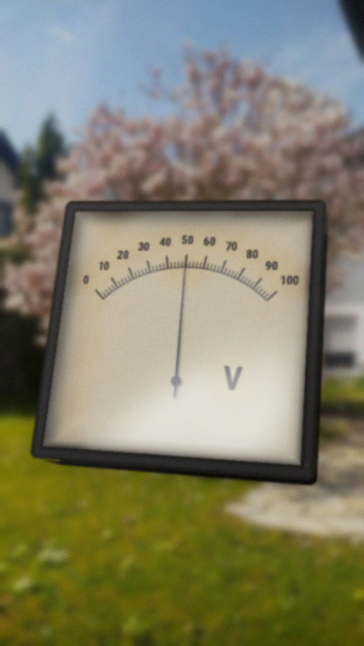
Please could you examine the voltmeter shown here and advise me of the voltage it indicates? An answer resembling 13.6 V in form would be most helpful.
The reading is 50 V
